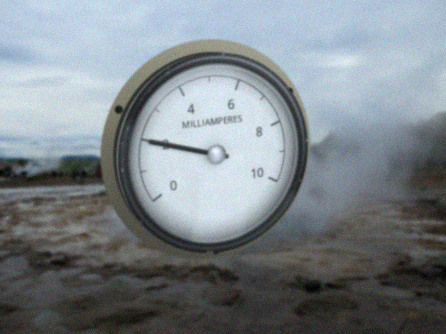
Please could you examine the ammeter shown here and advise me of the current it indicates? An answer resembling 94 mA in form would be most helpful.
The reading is 2 mA
